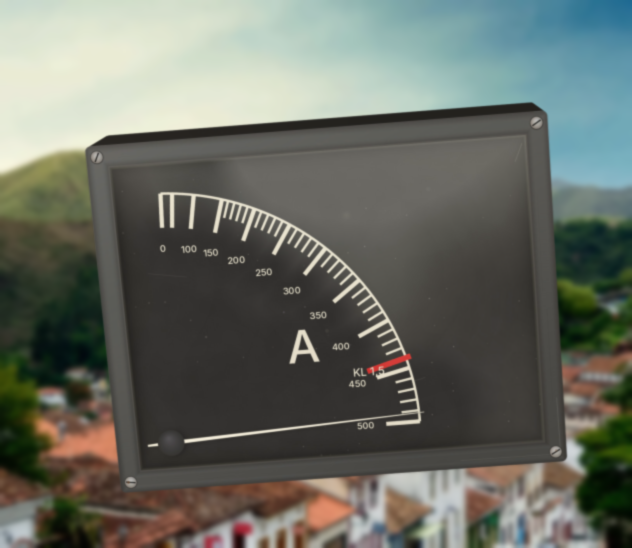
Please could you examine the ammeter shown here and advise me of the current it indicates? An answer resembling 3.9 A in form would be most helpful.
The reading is 490 A
